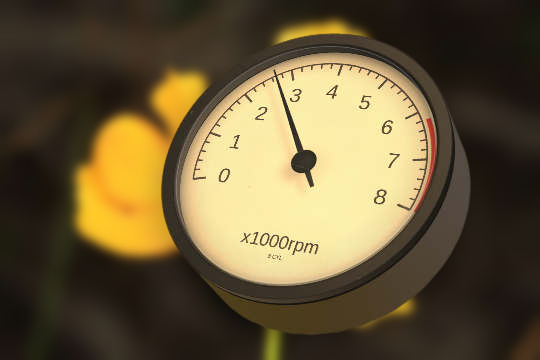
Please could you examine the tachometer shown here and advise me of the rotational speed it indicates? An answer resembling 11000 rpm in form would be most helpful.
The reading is 2700 rpm
